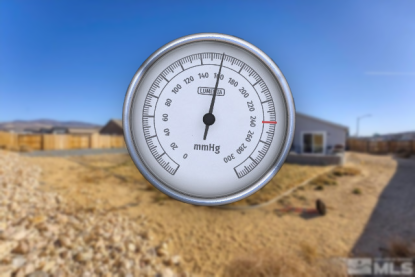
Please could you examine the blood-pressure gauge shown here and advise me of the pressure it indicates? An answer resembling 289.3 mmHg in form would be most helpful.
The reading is 160 mmHg
